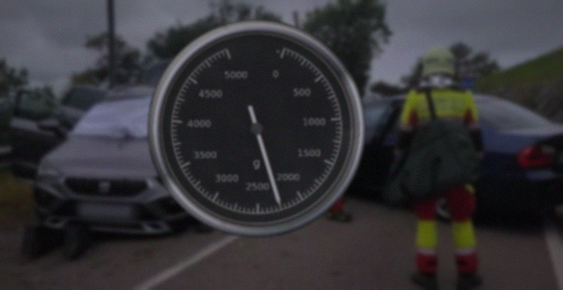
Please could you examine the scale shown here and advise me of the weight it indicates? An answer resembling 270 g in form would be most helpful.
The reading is 2250 g
